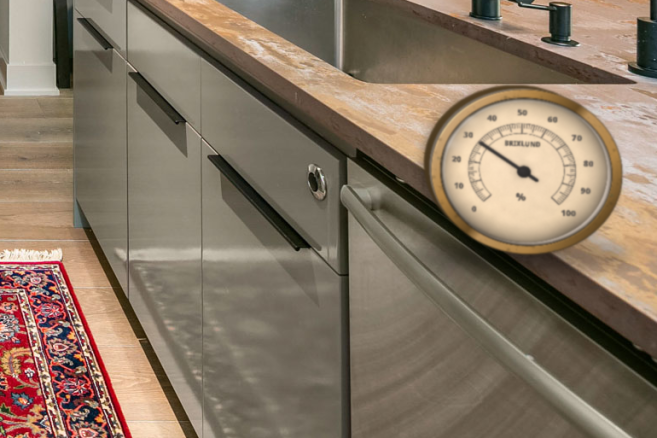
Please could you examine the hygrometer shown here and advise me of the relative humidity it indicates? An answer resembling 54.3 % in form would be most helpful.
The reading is 30 %
